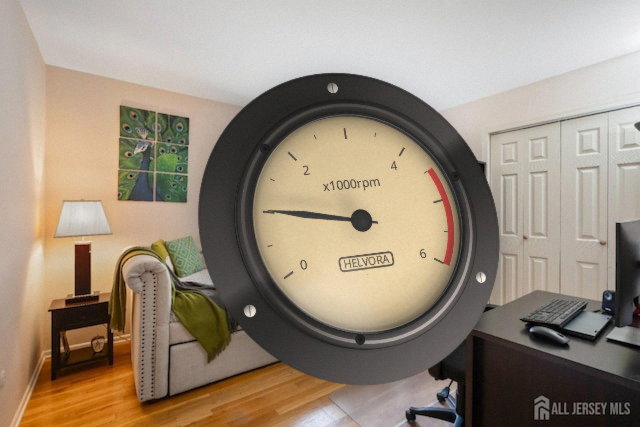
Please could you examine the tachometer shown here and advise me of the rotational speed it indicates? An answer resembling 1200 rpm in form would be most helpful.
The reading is 1000 rpm
